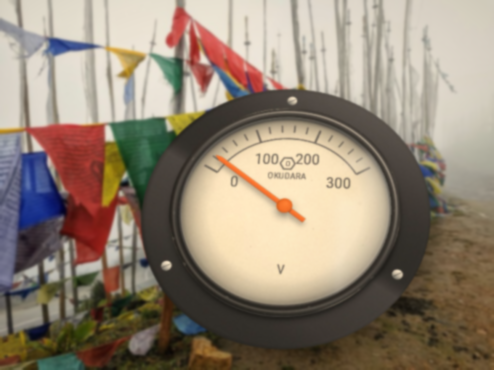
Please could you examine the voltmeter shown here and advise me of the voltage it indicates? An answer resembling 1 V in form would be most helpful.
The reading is 20 V
